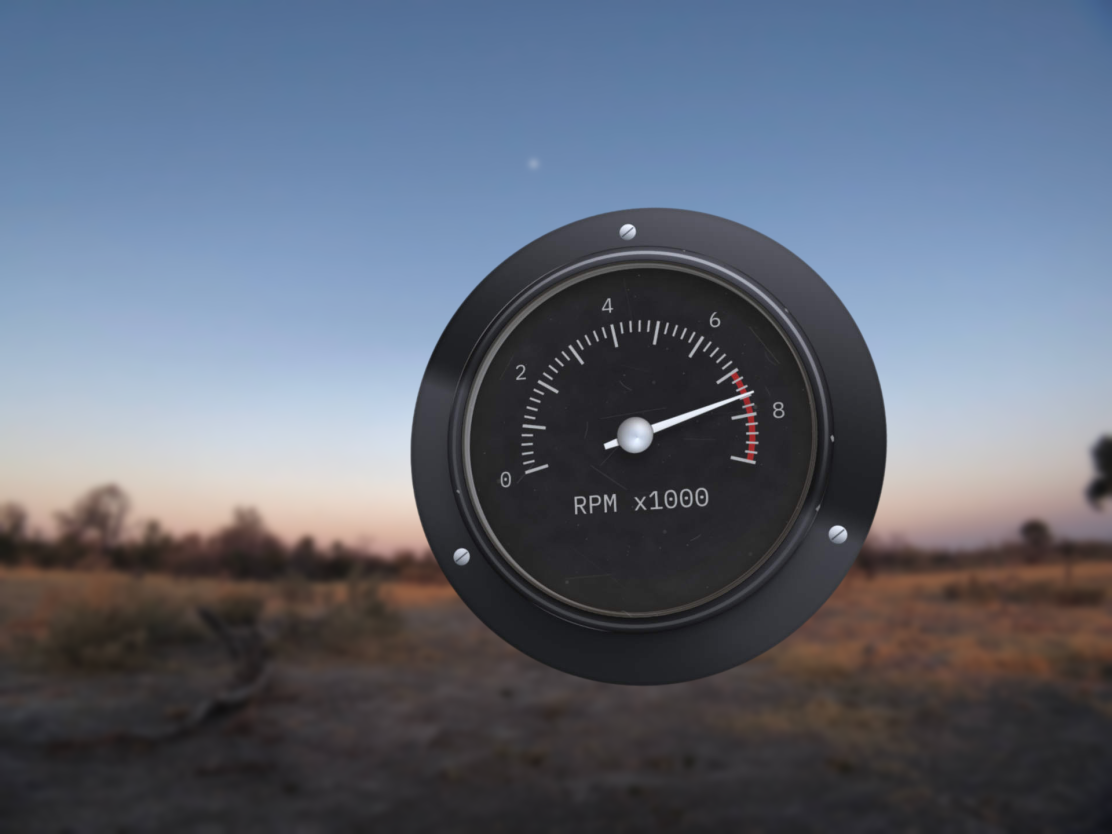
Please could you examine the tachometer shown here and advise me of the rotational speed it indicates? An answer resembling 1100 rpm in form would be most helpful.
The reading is 7600 rpm
